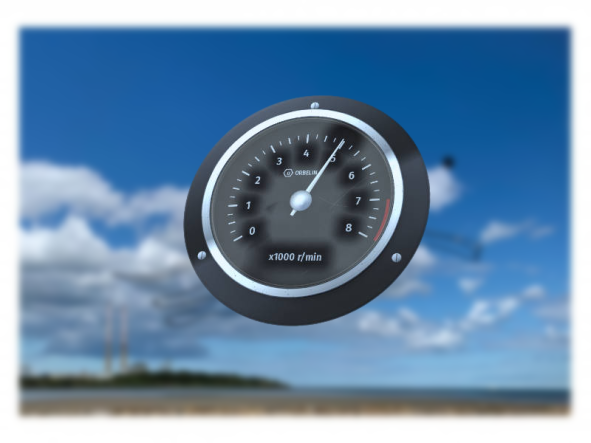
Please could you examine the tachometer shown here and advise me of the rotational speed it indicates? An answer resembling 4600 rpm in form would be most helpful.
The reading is 5000 rpm
